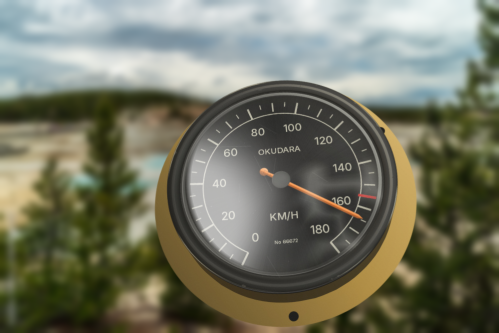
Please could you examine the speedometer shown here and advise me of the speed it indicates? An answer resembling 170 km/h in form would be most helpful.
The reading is 165 km/h
